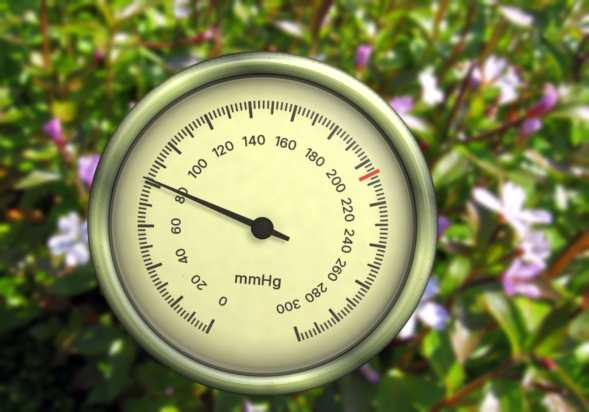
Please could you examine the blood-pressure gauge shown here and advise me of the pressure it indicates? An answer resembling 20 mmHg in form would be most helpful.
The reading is 82 mmHg
